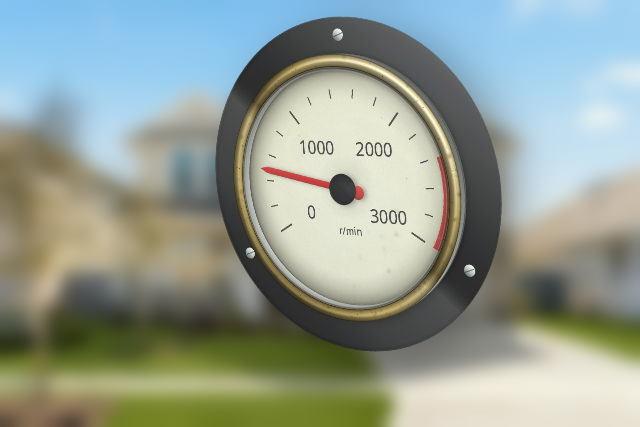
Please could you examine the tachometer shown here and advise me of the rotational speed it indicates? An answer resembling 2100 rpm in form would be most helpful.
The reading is 500 rpm
